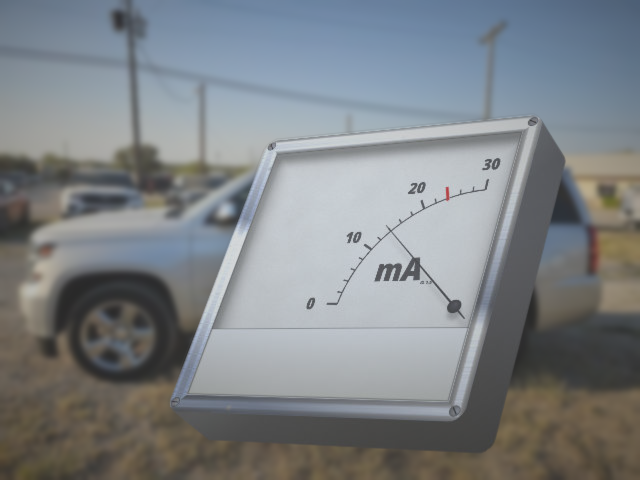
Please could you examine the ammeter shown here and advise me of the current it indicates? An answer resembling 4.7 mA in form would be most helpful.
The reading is 14 mA
